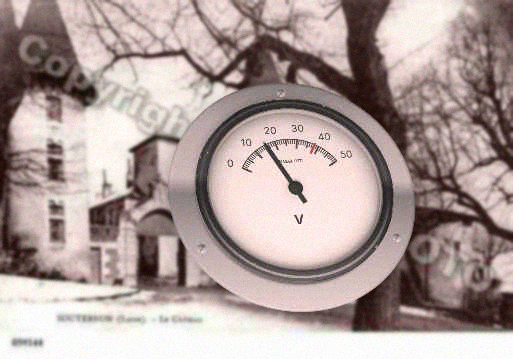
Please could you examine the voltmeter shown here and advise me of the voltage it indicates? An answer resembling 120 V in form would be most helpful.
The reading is 15 V
